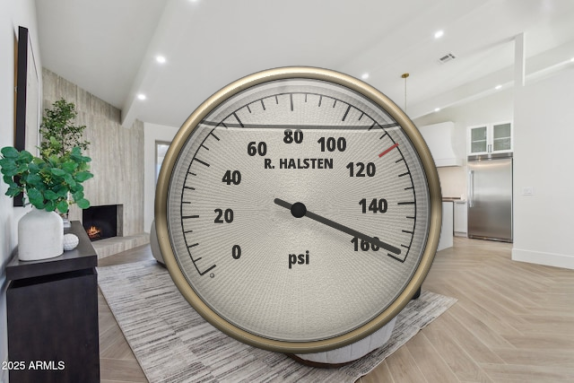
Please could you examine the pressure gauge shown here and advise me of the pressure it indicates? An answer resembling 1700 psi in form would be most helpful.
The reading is 157.5 psi
